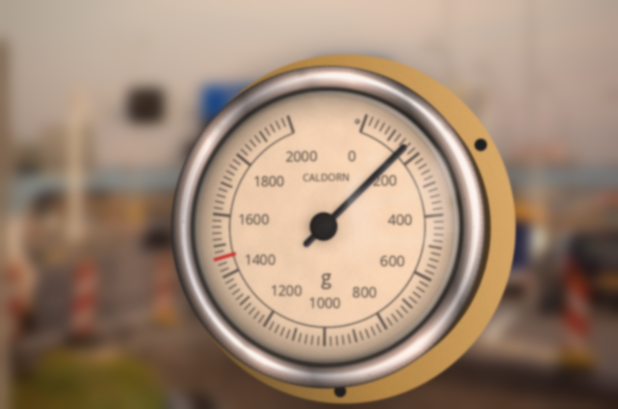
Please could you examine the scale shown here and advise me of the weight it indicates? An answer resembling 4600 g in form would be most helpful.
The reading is 160 g
